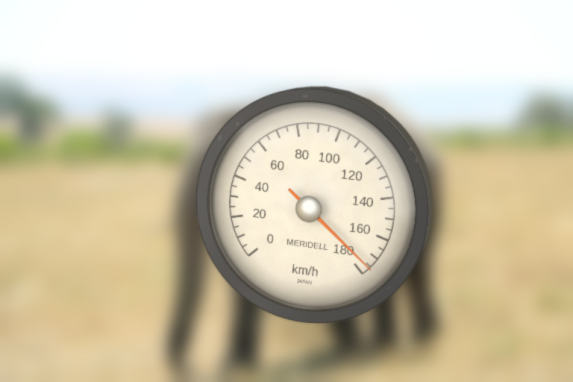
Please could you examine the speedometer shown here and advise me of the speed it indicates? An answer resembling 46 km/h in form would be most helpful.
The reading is 175 km/h
